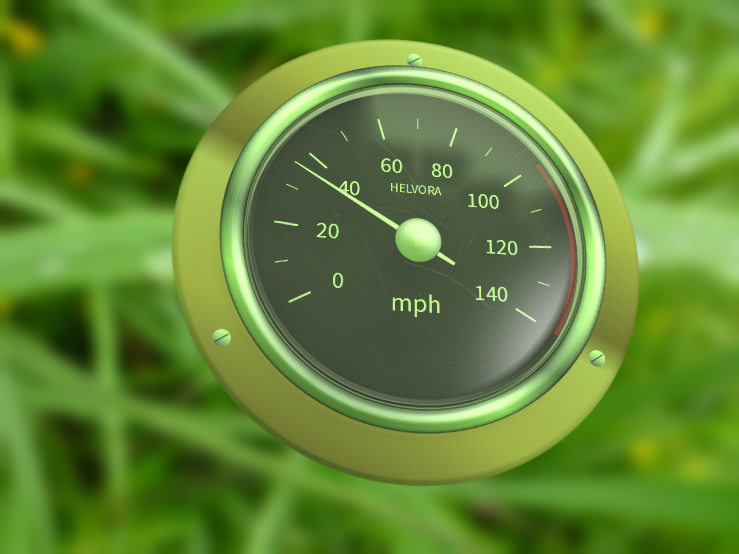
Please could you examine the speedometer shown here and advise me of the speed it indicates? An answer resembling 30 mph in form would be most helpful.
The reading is 35 mph
